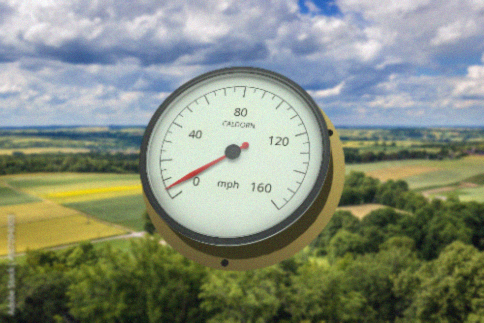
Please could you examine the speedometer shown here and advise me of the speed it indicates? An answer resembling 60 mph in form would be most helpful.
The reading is 5 mph
